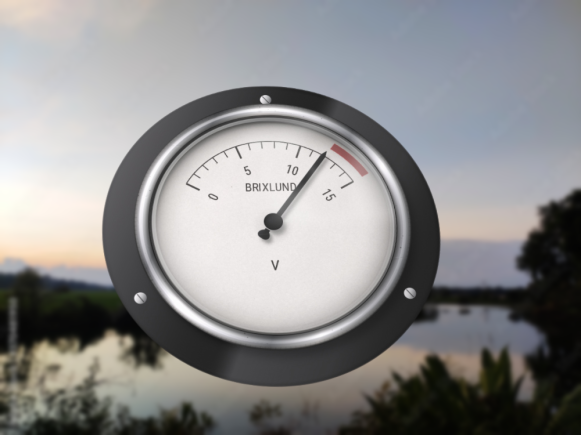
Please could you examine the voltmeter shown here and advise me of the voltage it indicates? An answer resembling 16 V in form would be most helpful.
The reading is 12 V
